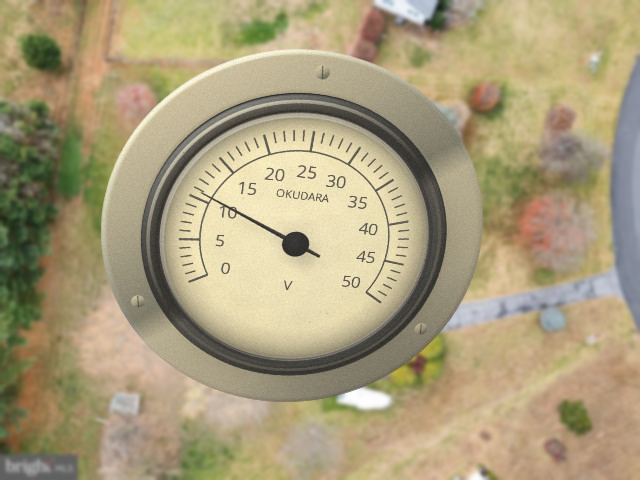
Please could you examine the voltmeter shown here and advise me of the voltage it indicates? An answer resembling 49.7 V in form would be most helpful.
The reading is 11 V
